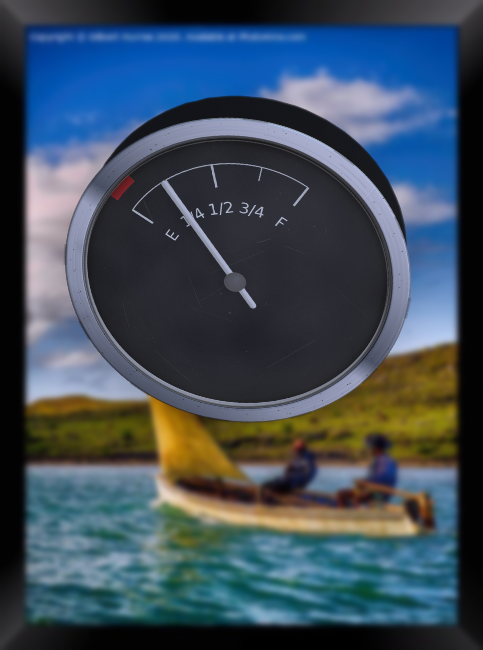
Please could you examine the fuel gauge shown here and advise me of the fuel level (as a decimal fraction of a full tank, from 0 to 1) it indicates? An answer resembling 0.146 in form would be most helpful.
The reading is 0.25
